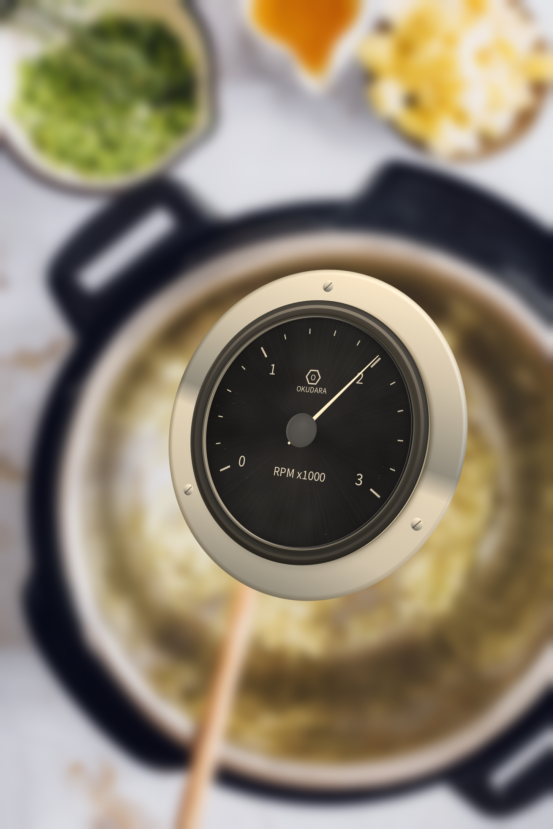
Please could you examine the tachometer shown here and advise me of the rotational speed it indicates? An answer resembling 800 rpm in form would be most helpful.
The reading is 2000 rpm
